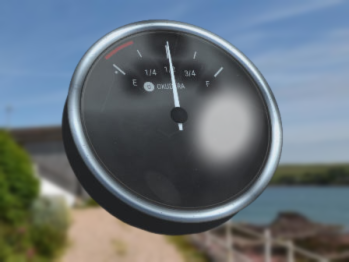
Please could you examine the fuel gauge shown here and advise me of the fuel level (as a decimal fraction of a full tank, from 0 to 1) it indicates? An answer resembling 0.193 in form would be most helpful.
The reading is 0.5
